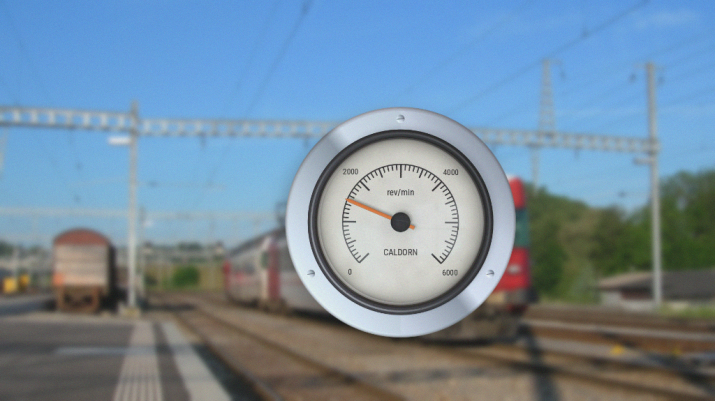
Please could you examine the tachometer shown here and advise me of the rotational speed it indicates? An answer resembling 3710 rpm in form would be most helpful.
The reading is 1500 rpm
